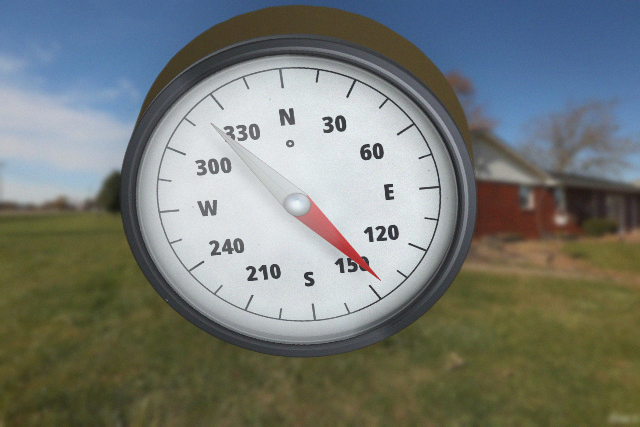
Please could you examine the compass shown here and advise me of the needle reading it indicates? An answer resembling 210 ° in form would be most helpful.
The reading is 142.5 °
